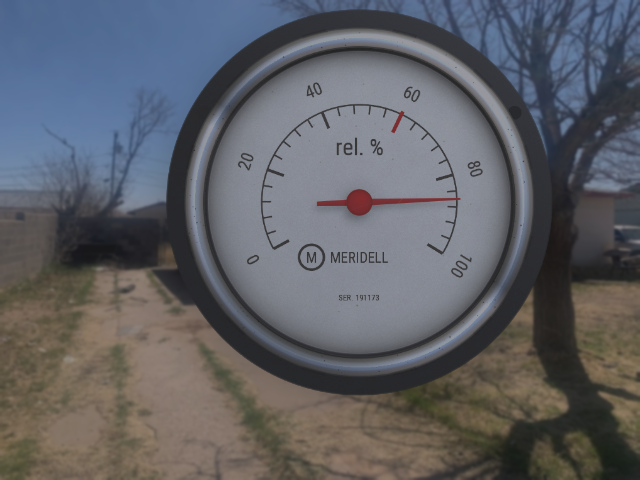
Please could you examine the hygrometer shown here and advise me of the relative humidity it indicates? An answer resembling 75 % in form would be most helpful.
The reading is 86 %
